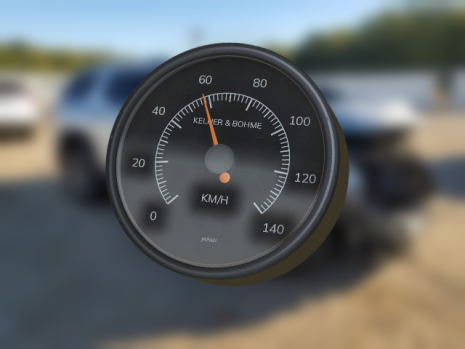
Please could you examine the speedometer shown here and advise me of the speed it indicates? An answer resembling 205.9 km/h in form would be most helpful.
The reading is 58 km/h
